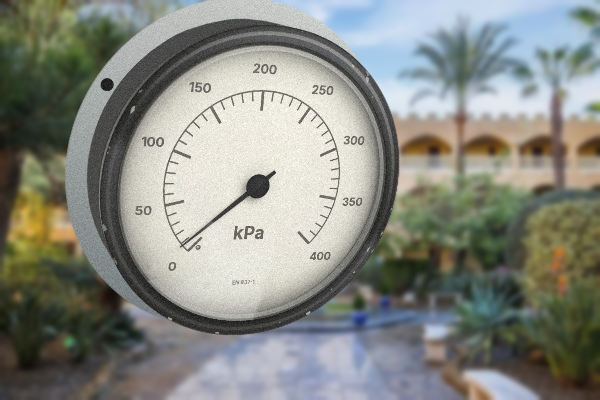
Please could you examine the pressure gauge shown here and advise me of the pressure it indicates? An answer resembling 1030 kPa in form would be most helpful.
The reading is 10 kPa
